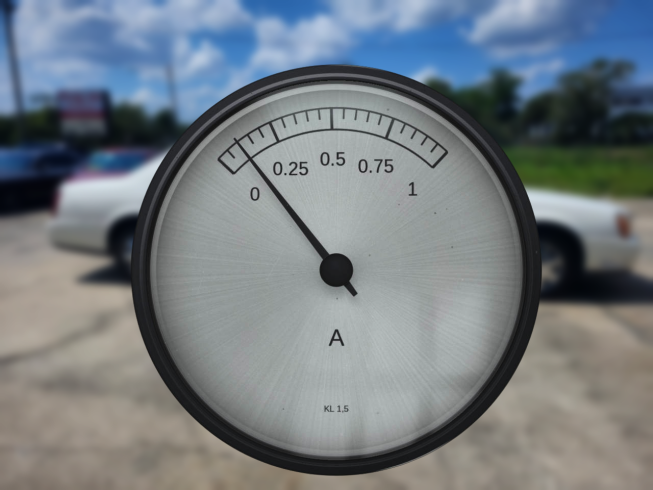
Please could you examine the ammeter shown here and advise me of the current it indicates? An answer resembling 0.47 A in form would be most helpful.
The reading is 0.1 A
